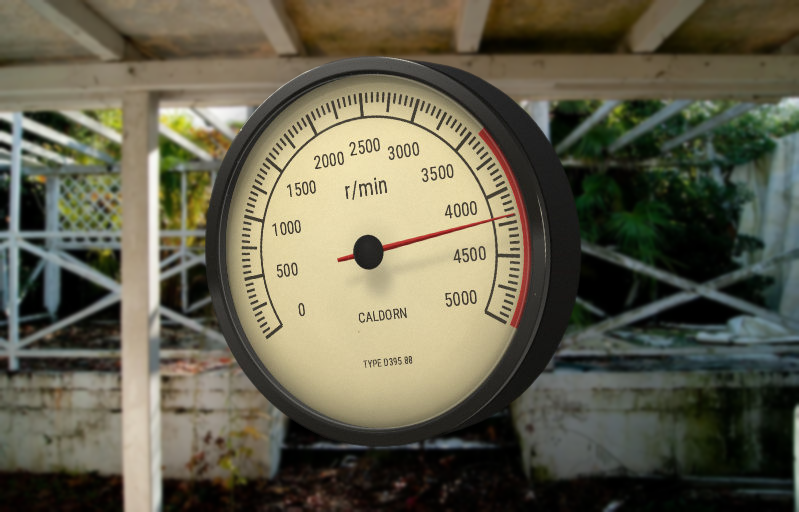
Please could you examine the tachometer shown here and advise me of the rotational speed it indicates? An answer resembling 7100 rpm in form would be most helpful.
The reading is 4200 rpm
